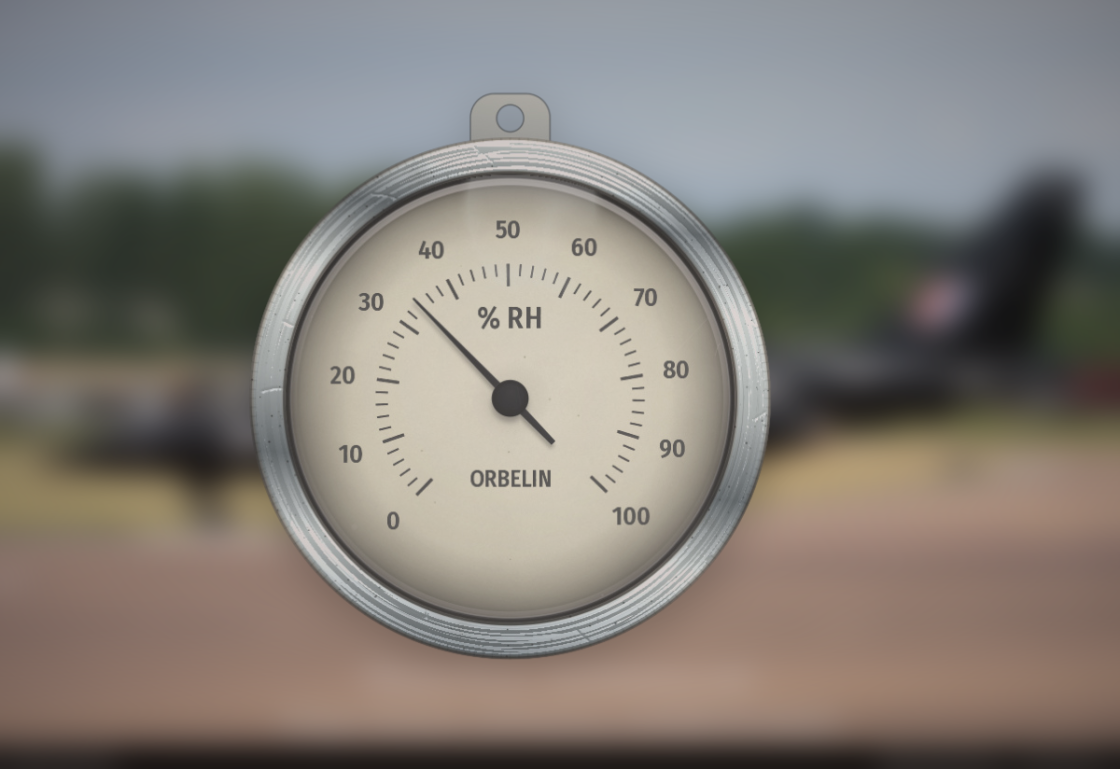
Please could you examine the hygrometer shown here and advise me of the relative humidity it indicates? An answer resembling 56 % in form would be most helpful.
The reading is 34 %
